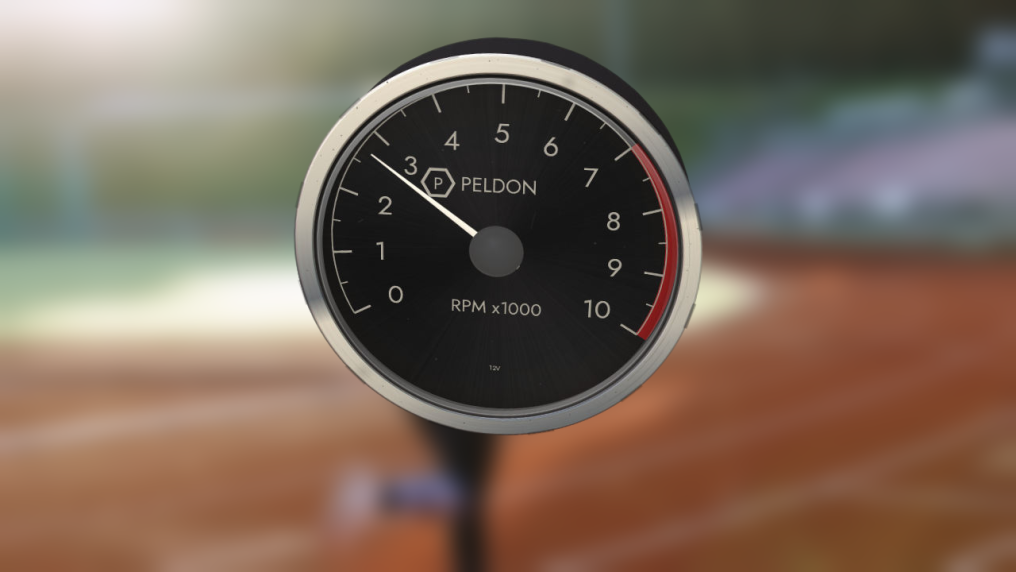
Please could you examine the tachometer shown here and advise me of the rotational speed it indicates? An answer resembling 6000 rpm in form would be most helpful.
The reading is 2750 rpm
